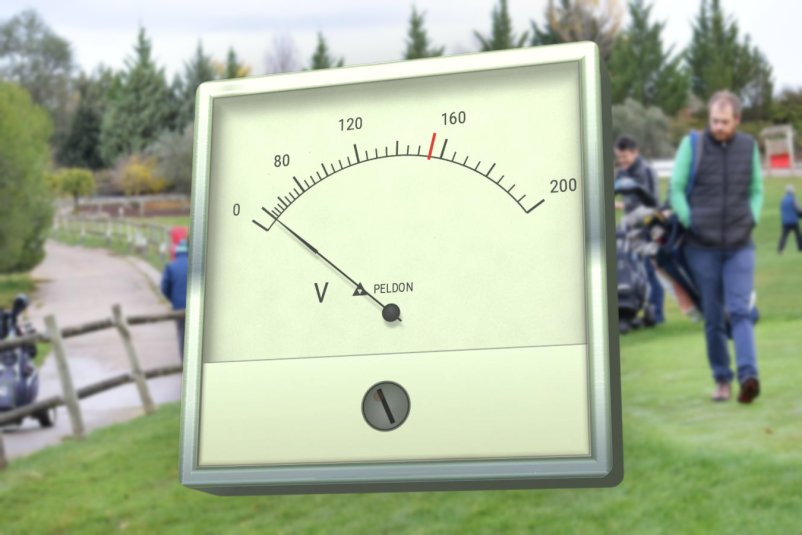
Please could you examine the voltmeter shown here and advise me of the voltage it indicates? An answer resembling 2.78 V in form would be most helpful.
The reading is 40 V
